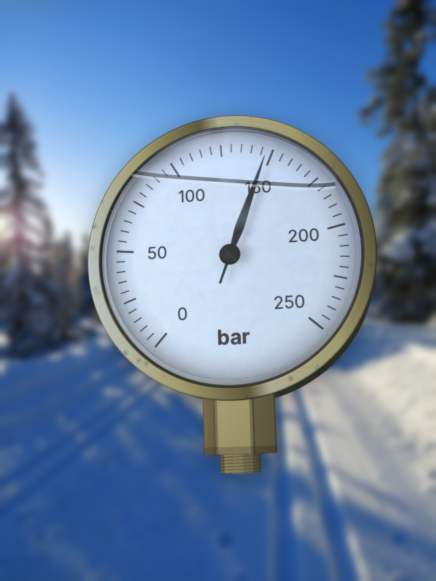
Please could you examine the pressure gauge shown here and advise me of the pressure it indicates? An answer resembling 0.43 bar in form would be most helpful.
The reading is 147.5 bar
